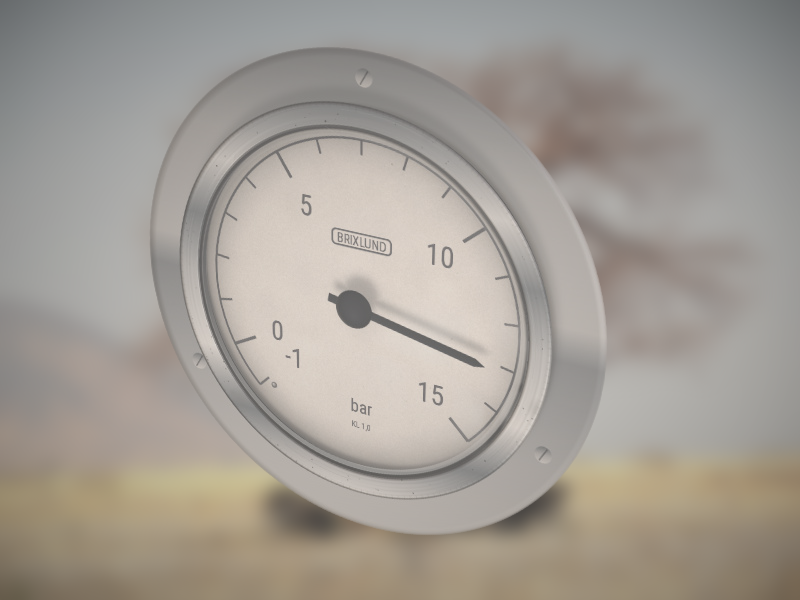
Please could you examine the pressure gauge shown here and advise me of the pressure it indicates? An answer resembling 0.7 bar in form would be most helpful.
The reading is 13 bar
